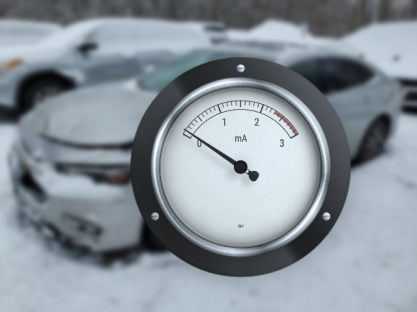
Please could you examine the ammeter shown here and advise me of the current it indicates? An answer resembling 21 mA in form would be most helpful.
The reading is 0.1 mA
